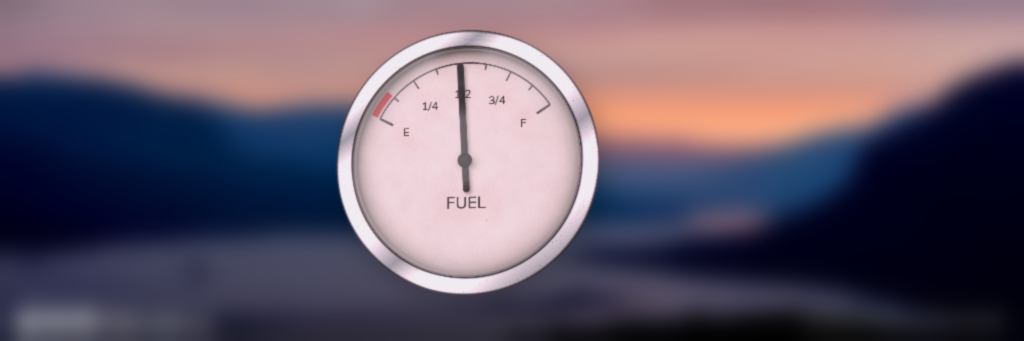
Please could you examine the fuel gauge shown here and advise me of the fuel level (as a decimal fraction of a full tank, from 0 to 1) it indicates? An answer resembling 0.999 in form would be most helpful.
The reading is 0.5
